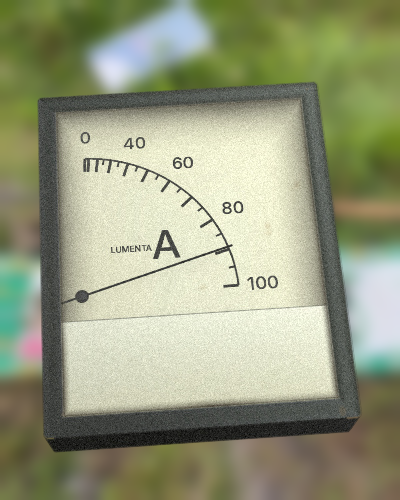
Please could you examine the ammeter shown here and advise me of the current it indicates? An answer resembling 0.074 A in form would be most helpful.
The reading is 90 A
